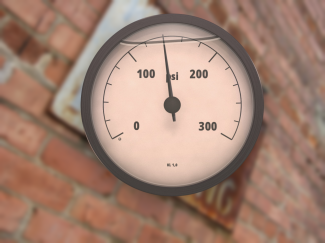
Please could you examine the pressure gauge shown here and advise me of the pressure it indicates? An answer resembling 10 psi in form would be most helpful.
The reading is 140 psi
